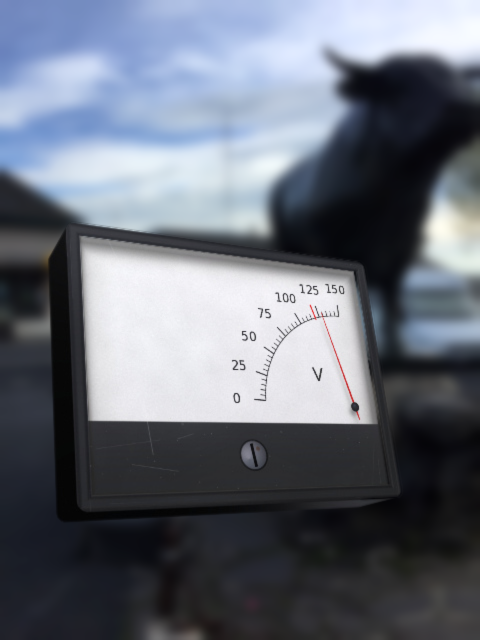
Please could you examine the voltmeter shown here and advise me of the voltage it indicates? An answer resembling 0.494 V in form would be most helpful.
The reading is 125 V
